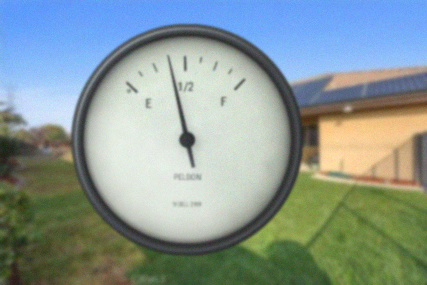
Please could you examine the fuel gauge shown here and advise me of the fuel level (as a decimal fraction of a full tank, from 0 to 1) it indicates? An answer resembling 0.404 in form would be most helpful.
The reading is 0.375
